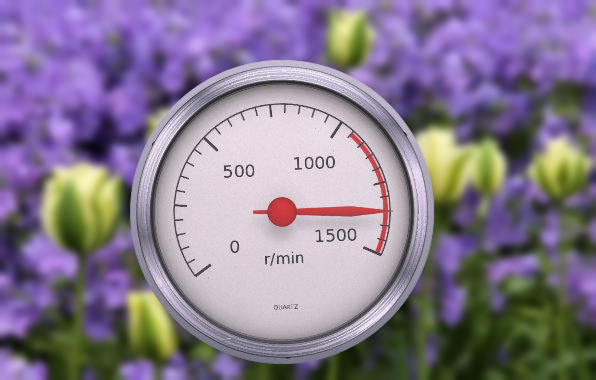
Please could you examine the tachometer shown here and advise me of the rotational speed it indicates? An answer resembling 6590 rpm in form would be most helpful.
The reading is 1350 rpm
